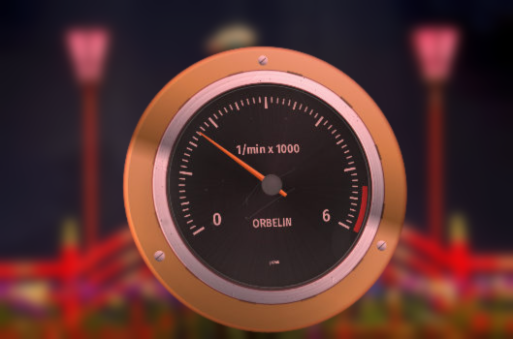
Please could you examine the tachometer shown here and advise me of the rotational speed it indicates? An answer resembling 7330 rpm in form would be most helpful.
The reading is 1700 rpm
